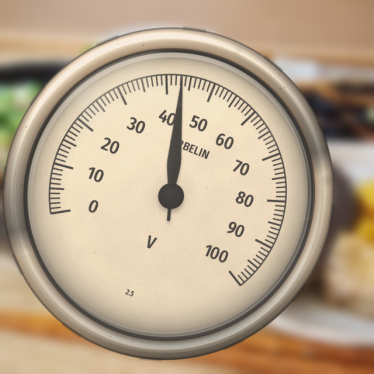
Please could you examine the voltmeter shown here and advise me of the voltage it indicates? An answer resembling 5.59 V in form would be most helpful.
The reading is 43 V
